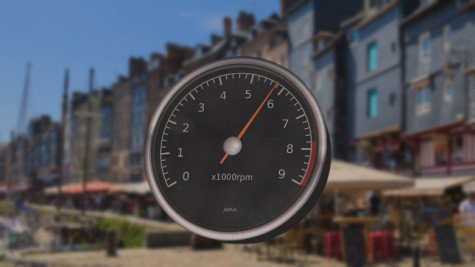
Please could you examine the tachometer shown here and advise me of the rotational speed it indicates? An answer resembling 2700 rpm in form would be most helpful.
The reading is 5800 rpm
